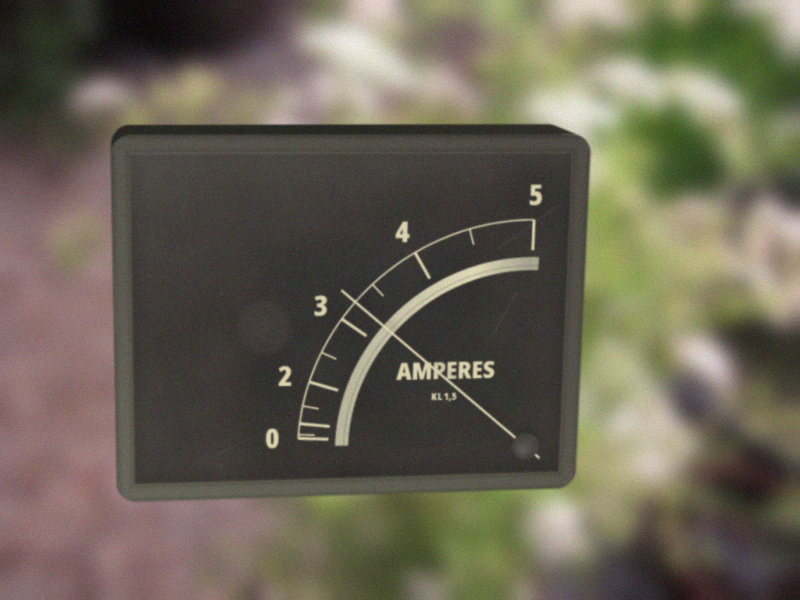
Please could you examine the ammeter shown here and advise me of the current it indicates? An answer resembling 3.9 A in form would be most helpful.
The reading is 3.25 A
